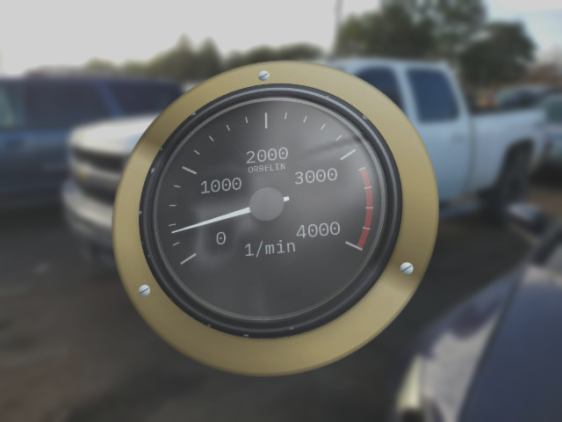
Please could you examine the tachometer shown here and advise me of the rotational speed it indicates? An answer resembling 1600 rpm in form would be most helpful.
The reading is 300 rpm
